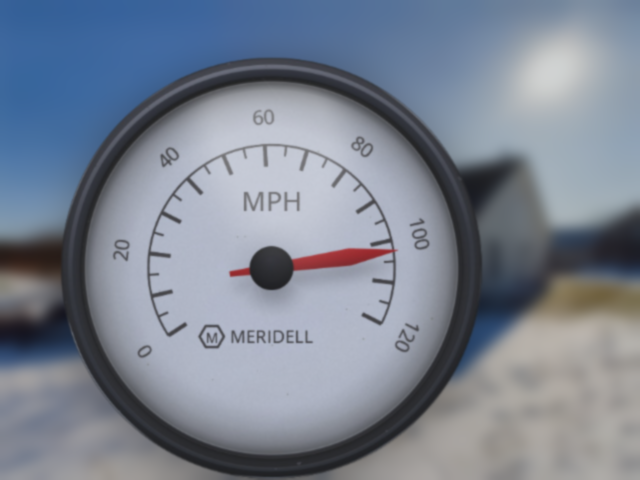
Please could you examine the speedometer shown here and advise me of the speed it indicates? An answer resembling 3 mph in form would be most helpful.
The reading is 102.5 mph
